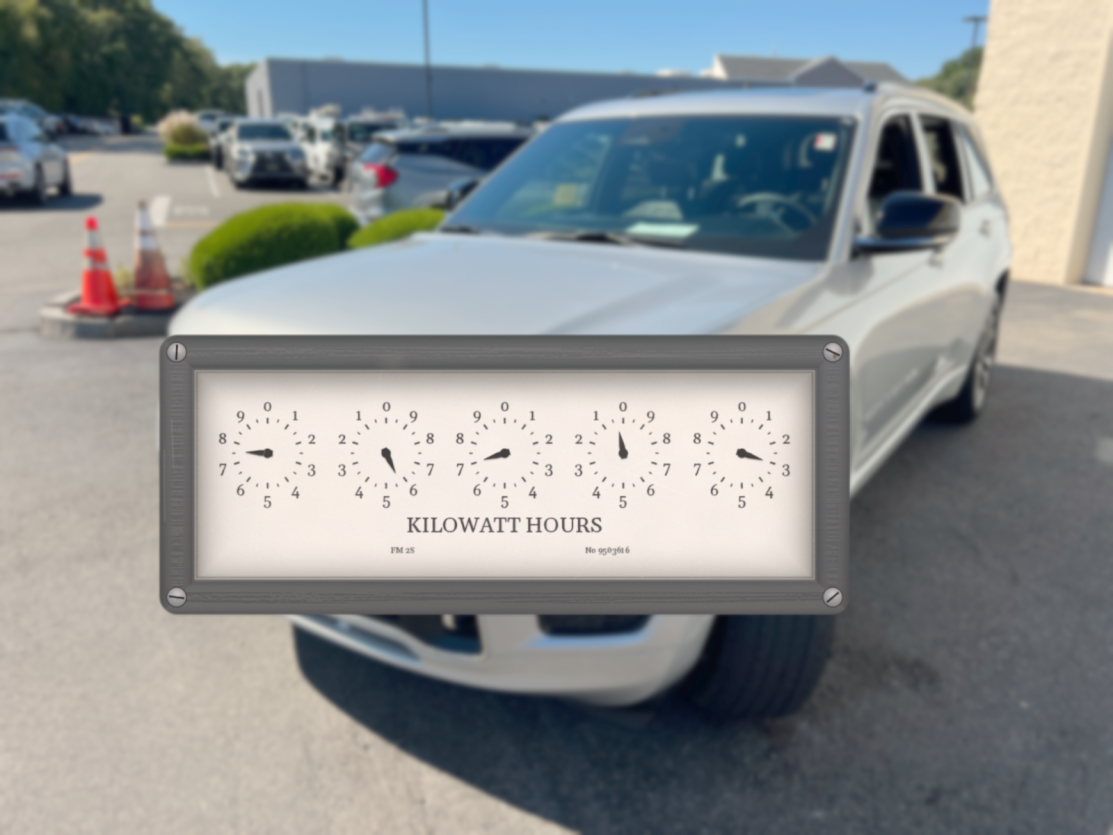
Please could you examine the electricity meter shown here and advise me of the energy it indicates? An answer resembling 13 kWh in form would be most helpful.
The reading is 75703 kWh
